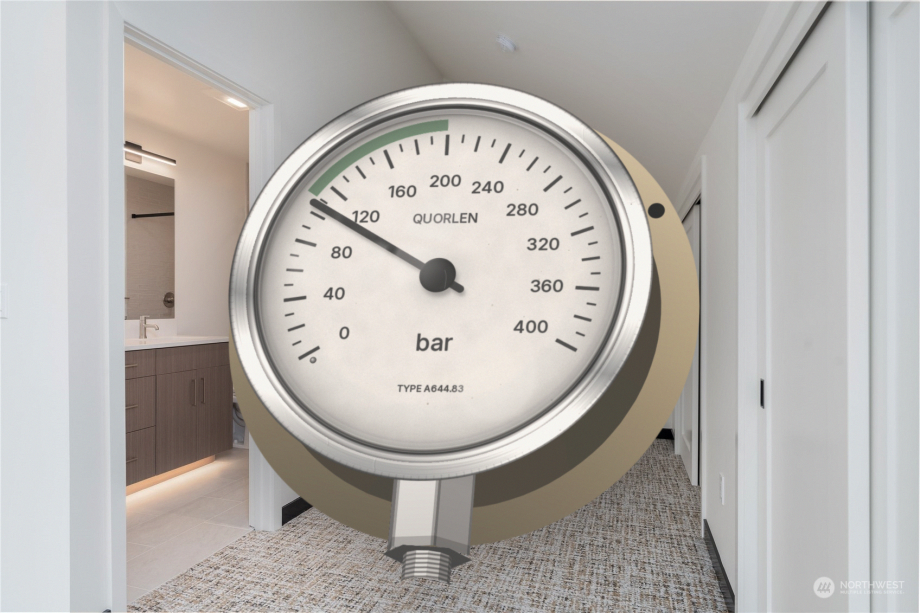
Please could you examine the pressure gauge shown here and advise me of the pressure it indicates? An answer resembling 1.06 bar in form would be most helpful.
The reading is 105 bar
